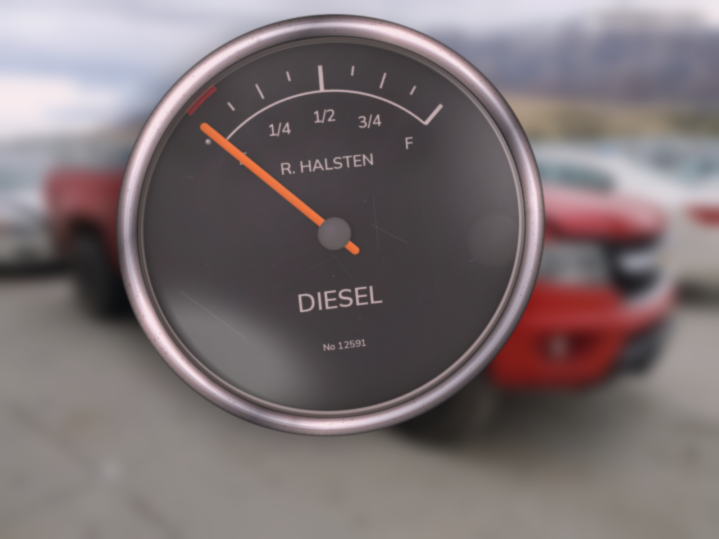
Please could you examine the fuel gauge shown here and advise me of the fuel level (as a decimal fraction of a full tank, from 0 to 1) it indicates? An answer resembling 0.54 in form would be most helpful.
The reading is 0
